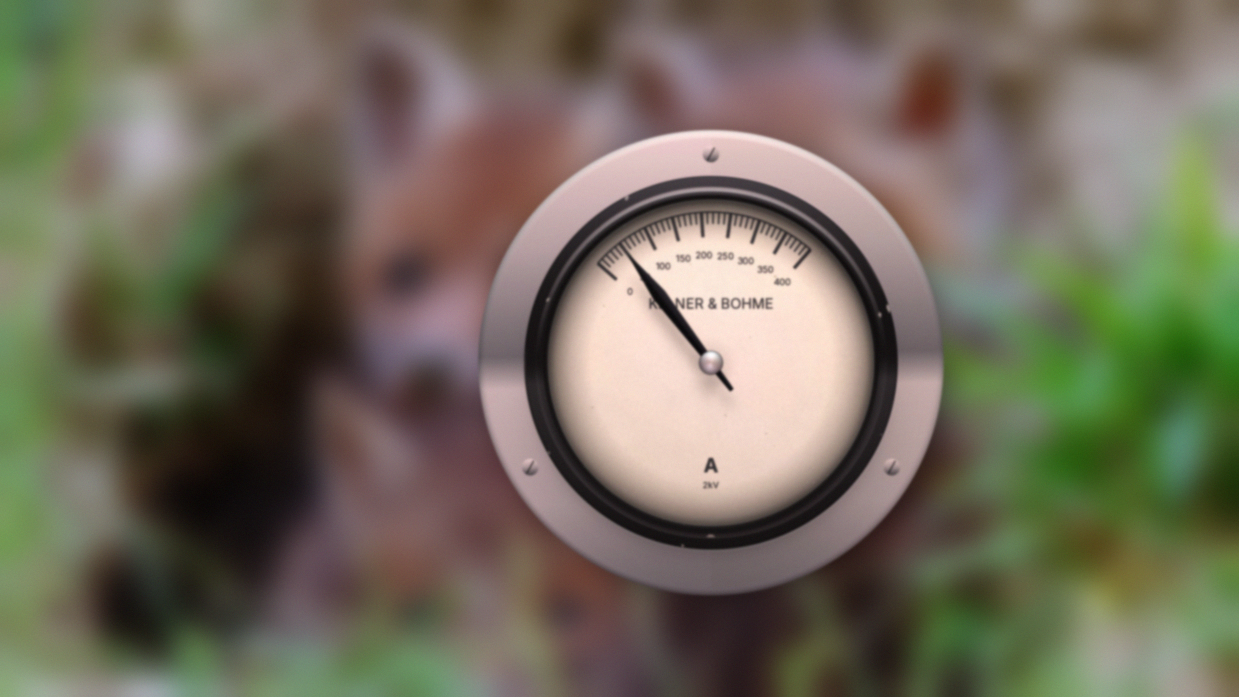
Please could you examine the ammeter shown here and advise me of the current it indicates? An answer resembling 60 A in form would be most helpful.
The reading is 50 A
